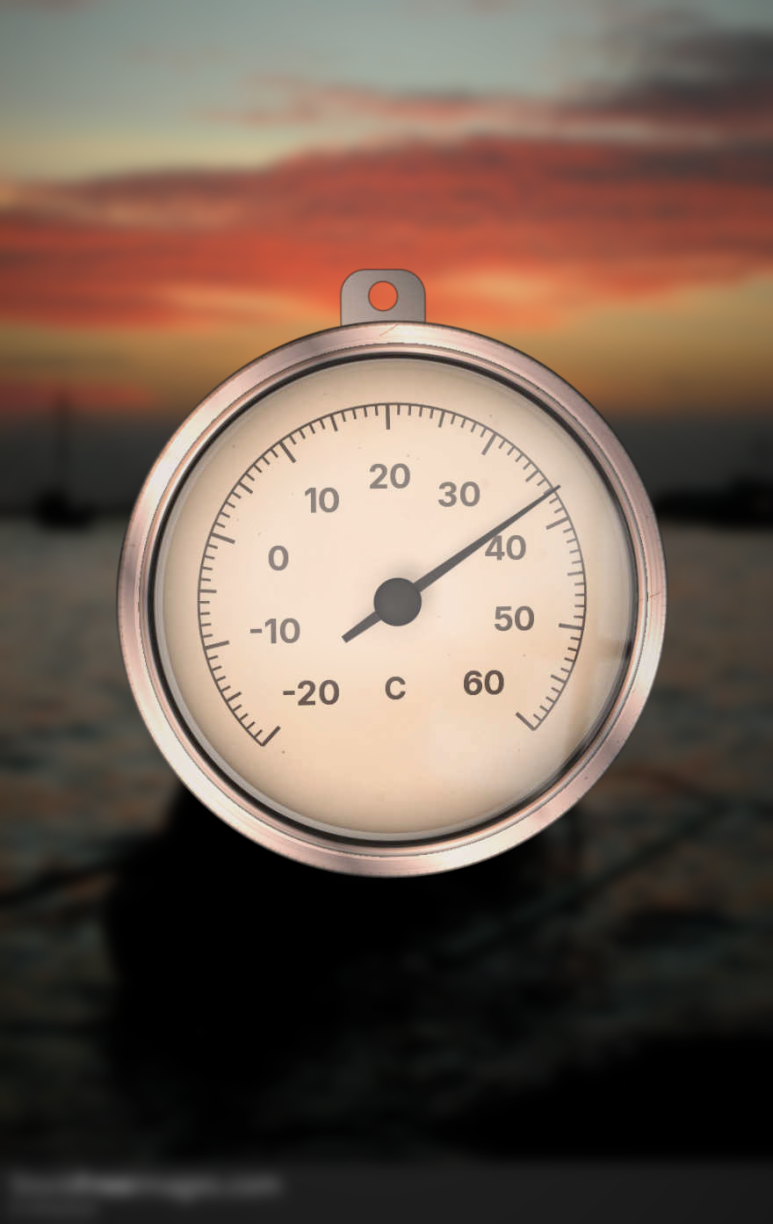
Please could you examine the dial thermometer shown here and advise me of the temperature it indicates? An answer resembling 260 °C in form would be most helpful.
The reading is 37 °C
